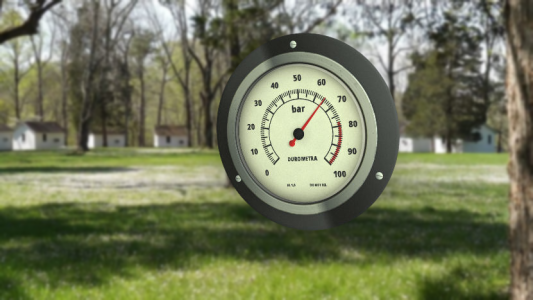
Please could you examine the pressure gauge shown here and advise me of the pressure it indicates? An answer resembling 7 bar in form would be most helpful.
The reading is 65 bar
